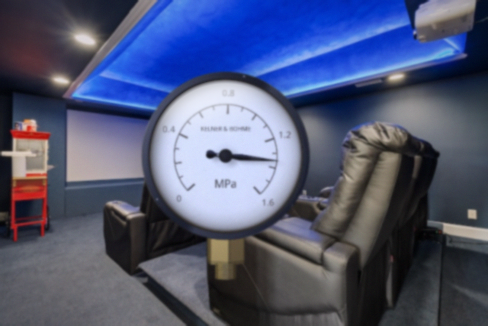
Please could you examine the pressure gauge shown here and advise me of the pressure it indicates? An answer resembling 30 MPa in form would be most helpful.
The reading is 1.35 MPa
